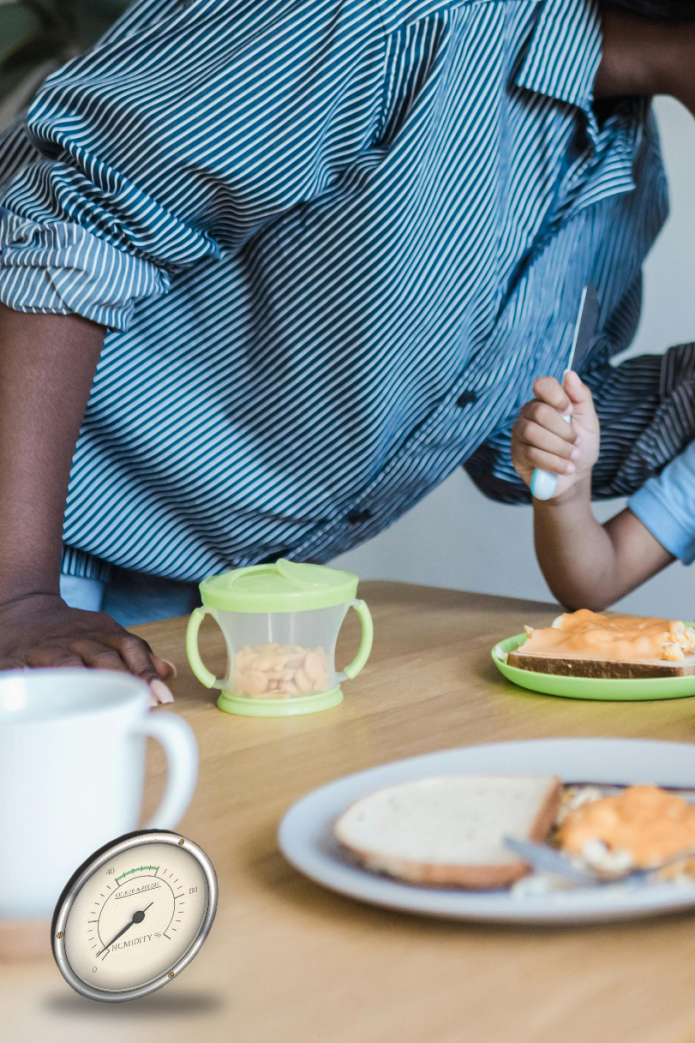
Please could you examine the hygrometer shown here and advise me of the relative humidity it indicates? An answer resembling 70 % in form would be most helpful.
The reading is 4 %
